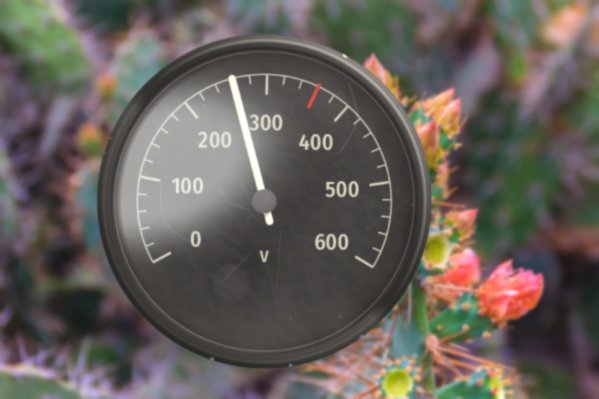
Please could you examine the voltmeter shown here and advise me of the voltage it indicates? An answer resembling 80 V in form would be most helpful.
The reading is 260 V
